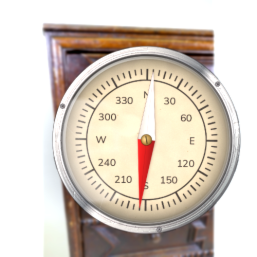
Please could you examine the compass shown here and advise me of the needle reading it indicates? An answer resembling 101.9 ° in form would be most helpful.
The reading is 185 °
